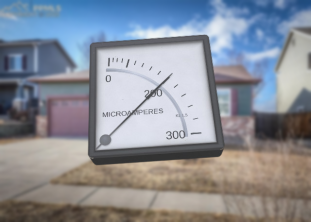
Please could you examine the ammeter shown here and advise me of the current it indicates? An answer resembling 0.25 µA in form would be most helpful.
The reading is 200 µA
